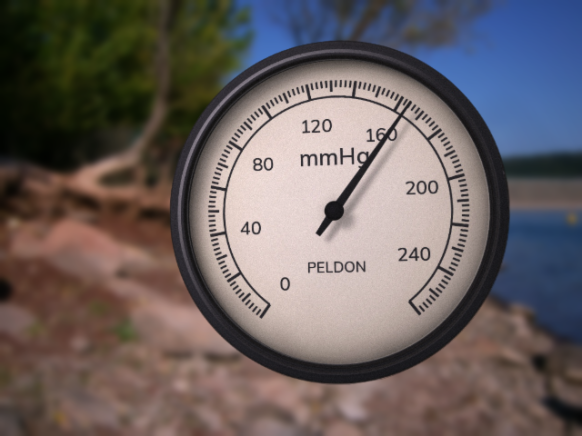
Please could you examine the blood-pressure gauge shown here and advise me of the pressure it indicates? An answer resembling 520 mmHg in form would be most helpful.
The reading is 164 mmHg
